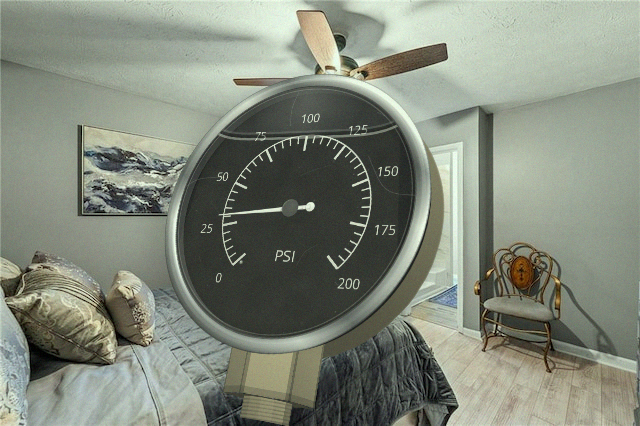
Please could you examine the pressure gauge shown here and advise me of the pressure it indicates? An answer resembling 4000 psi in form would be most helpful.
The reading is 30 psi
